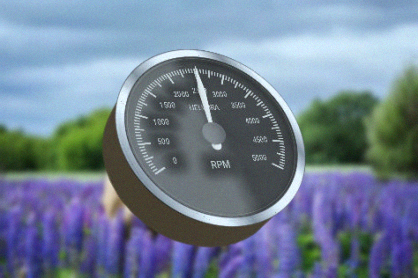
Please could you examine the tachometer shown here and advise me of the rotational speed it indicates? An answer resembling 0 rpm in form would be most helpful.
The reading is 2500 rpm
